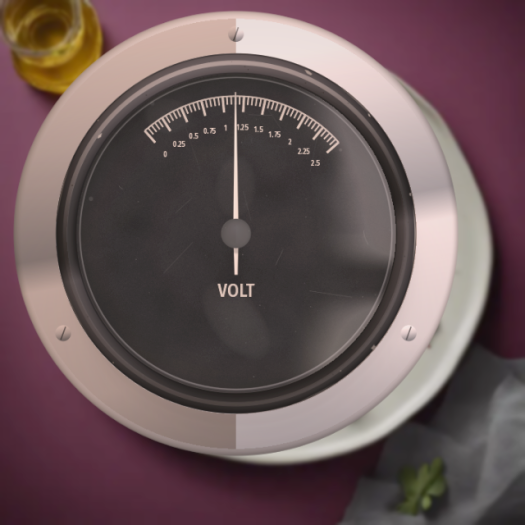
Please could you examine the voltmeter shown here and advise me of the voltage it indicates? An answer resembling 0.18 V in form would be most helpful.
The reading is 1.15 V
